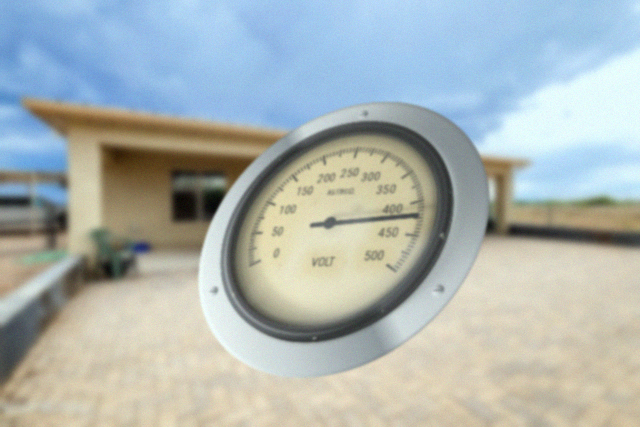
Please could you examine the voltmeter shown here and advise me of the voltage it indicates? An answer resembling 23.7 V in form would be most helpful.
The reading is 425 V
